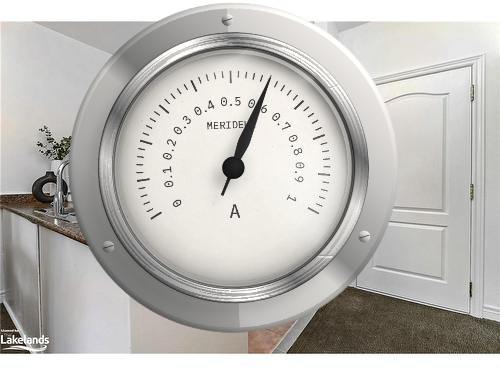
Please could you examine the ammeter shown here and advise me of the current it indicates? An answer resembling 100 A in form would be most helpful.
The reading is 0.6 A
